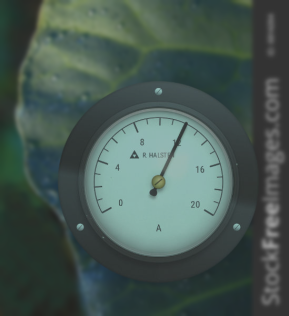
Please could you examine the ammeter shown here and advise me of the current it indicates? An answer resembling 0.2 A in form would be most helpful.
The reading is 12 A
